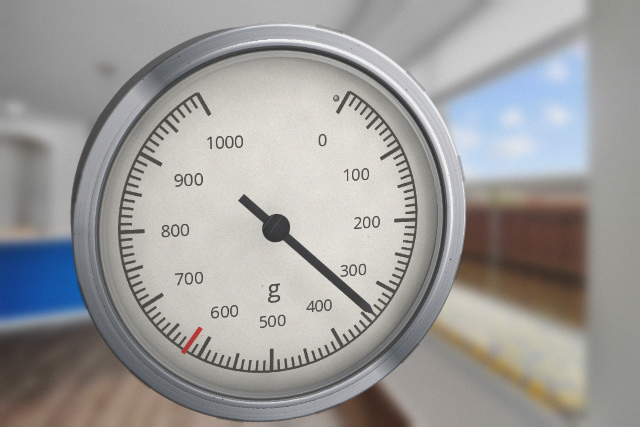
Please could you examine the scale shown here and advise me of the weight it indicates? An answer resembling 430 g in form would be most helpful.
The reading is 340 g
